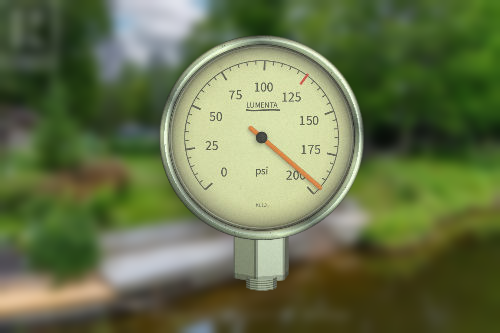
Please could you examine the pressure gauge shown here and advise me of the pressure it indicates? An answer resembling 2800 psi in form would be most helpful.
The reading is 195 psi
